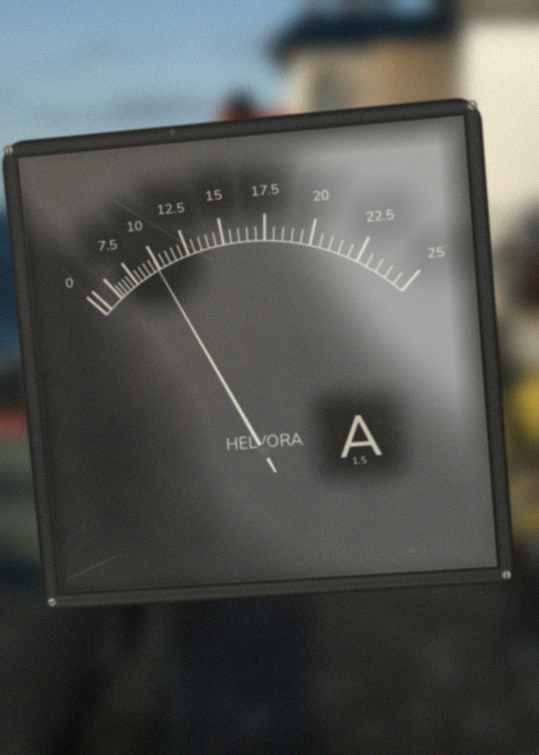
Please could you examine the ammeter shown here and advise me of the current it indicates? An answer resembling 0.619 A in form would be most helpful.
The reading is 10 A
